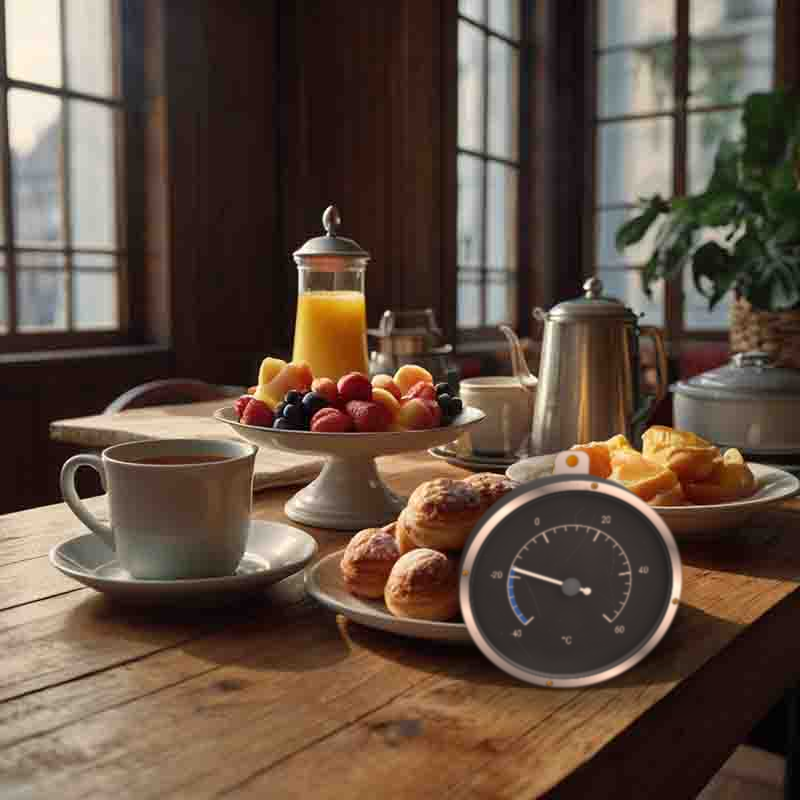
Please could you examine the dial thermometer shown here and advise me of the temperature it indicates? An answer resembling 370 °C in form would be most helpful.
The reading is -16 °C
